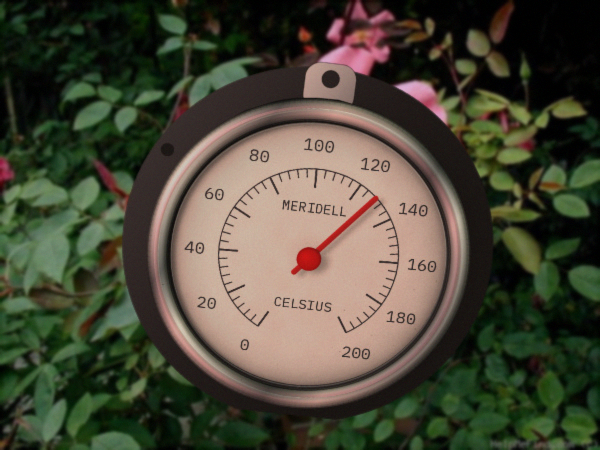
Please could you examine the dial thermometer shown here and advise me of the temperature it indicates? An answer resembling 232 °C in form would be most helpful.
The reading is 128 °C
